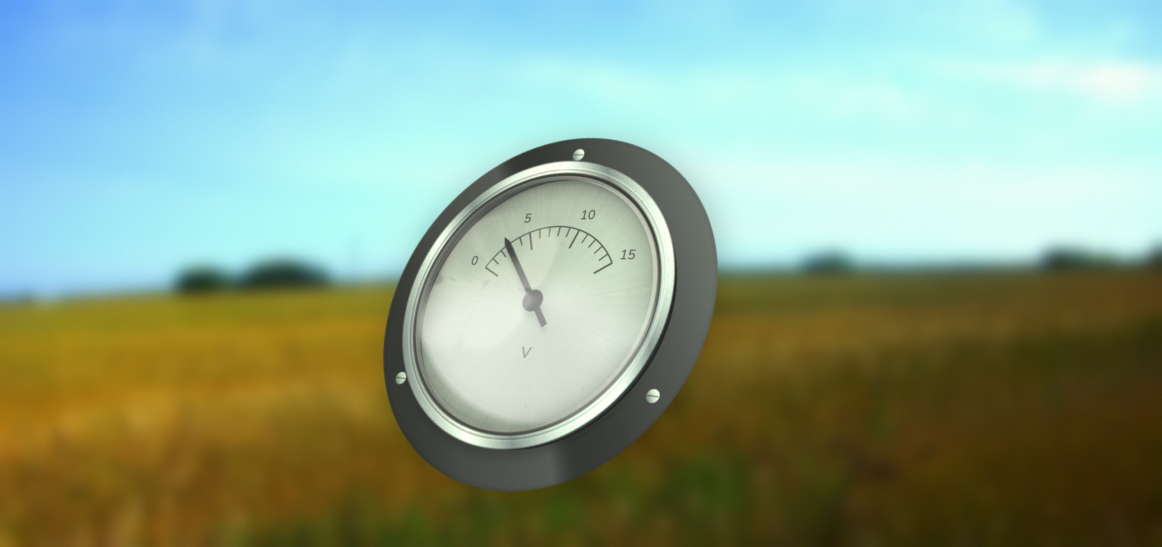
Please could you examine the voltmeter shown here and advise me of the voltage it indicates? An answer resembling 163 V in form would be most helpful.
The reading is 3 V
